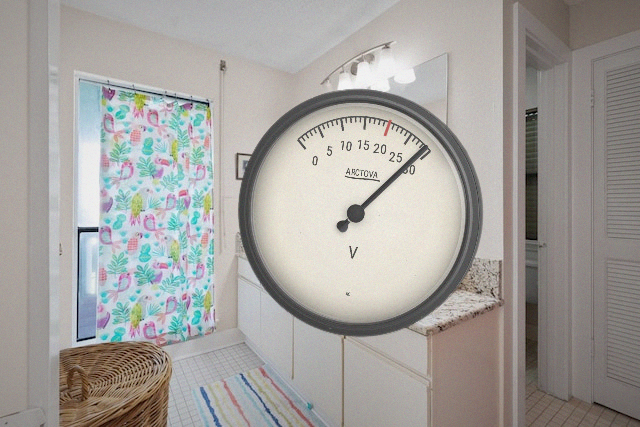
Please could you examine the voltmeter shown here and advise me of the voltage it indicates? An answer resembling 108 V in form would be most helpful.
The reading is 29 V
